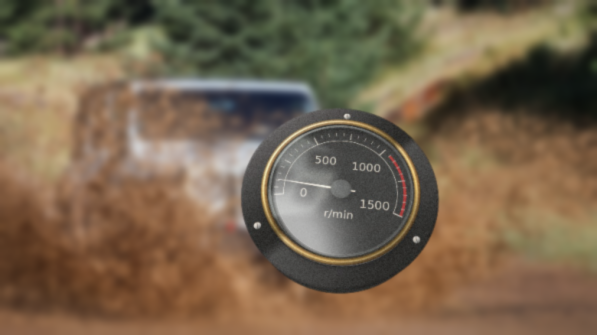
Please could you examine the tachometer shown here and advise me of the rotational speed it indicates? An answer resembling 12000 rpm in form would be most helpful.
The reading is 100 rpm
